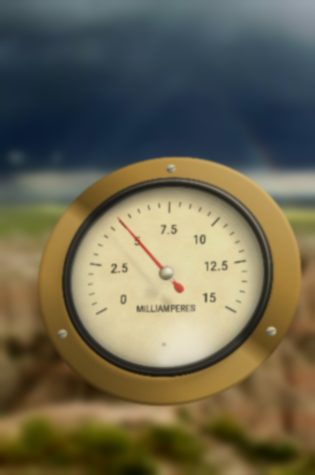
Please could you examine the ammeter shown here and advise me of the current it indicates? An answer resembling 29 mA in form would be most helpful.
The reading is 5 mA
